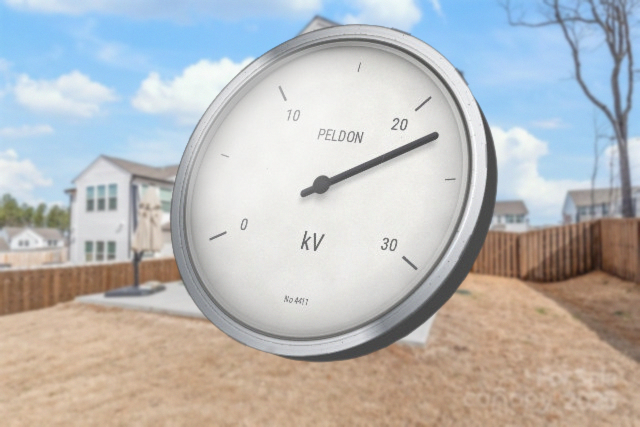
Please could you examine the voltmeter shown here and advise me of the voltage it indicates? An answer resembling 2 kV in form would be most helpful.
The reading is 22.5 kV
